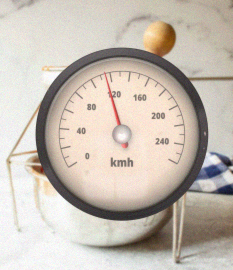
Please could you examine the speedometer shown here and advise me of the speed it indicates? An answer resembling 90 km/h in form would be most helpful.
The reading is 115 km/h
